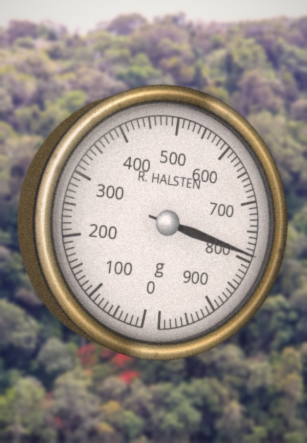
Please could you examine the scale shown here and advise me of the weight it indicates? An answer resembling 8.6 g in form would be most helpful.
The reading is 790 g
